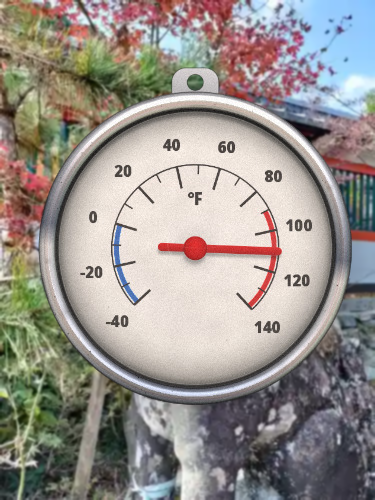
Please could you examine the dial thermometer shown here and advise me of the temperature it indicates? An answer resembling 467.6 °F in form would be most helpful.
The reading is 110 °F
